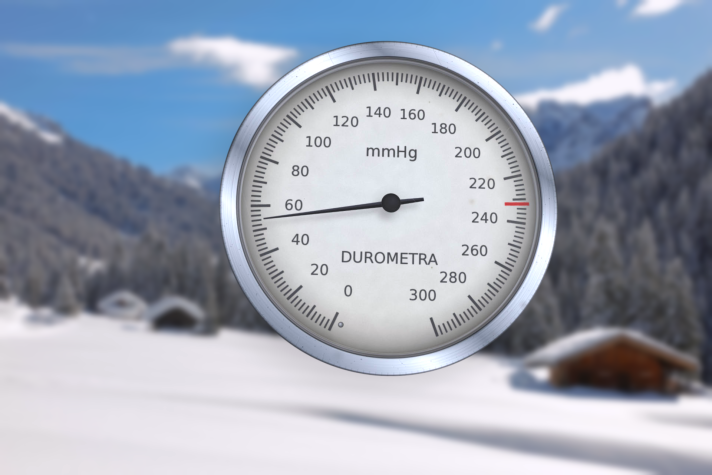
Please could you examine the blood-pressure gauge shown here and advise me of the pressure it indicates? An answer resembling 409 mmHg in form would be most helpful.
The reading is 54 mmHg
